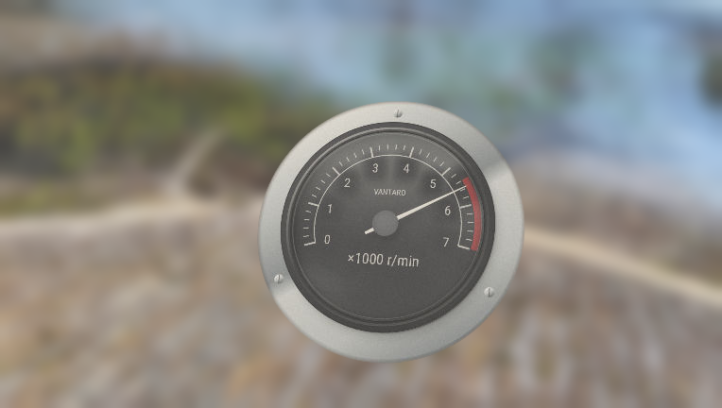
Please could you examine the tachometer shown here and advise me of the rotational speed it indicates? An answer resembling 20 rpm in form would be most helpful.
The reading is 5600 rpm
